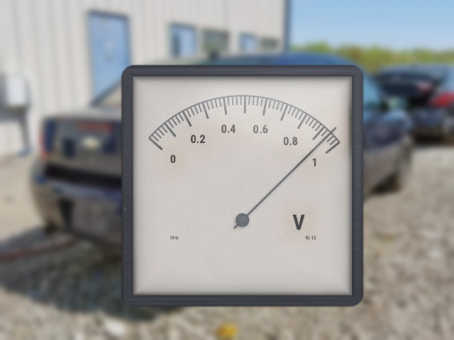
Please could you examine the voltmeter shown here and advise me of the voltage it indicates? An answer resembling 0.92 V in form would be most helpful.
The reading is 0.94 V
